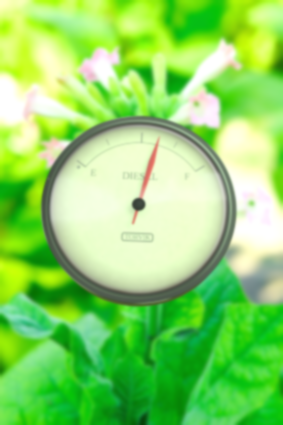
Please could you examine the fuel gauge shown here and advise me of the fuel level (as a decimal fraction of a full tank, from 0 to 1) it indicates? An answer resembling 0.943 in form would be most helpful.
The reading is 0.625
